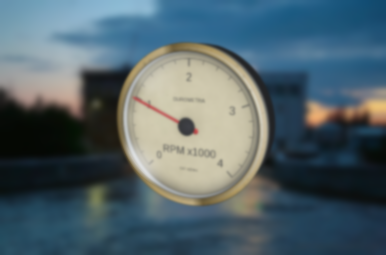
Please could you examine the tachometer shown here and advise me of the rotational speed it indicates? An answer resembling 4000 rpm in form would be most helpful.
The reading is 1000 rpm
